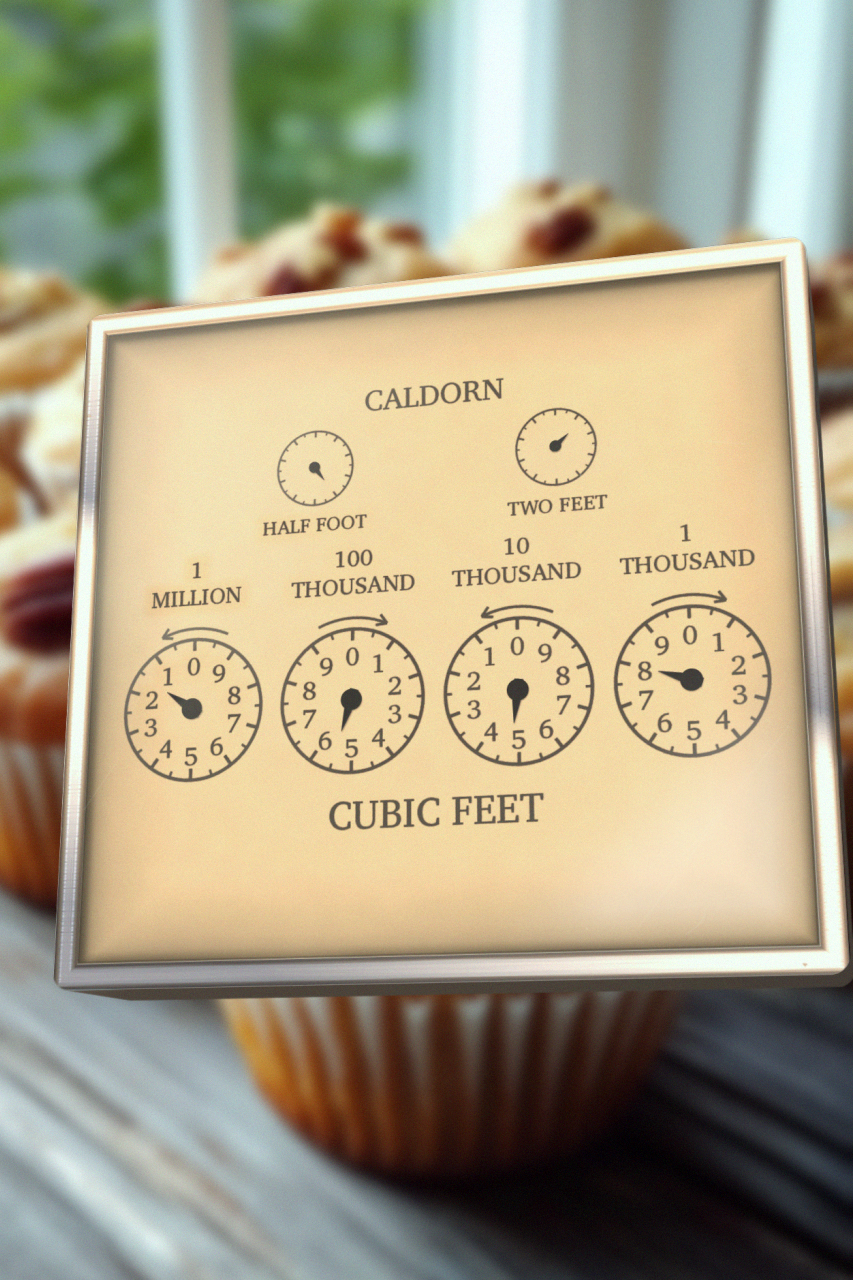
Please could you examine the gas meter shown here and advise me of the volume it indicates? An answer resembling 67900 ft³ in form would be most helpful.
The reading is 154800 ft³
